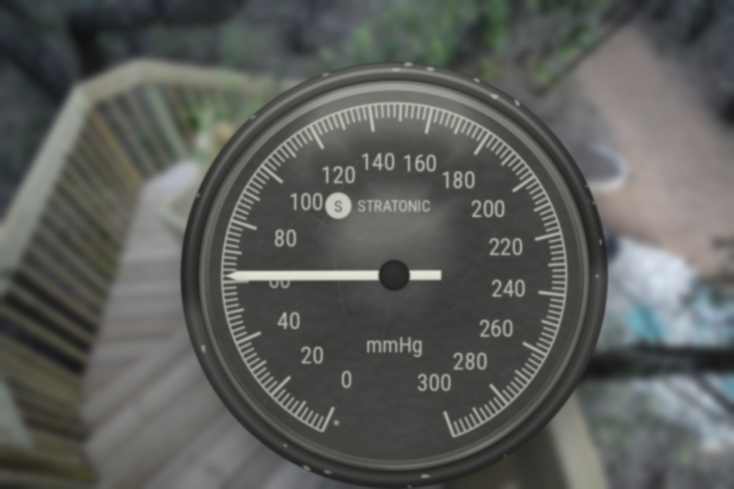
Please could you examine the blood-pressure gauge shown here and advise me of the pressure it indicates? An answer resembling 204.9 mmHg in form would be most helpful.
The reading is 62 mmHg
